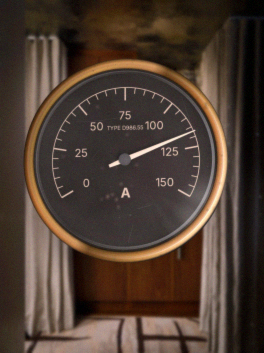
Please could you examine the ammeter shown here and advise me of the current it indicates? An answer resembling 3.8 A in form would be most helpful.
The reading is 117.5 A
